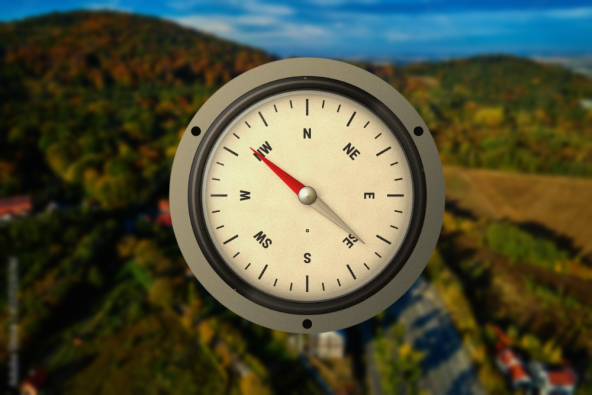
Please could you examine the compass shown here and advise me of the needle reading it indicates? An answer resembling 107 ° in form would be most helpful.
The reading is 310 °
